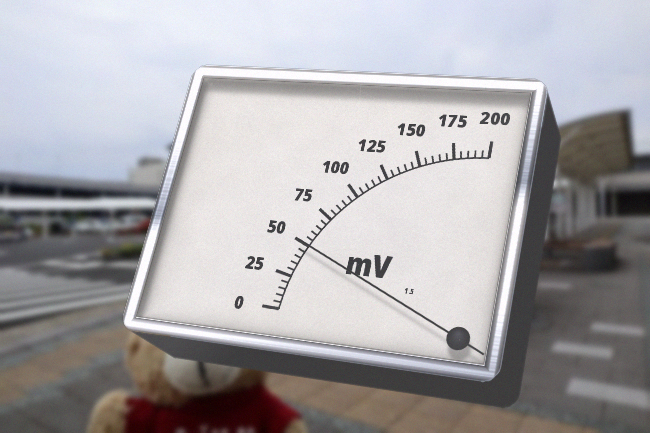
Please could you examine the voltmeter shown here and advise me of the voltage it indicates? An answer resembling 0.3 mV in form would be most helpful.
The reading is 50 mV
